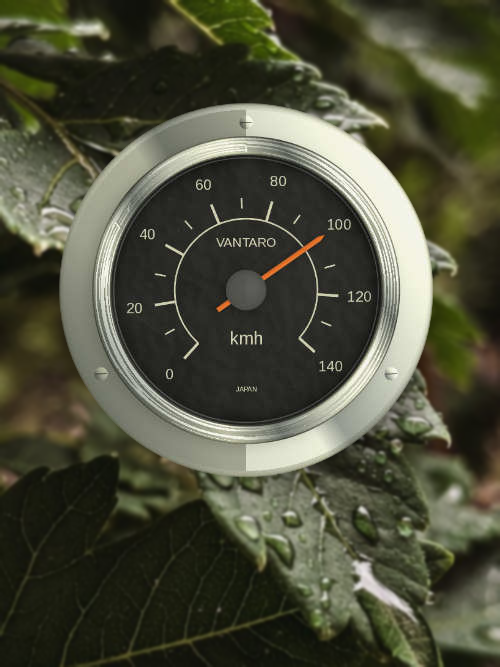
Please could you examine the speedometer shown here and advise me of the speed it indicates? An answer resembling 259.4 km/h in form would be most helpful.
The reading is 100 km/h
